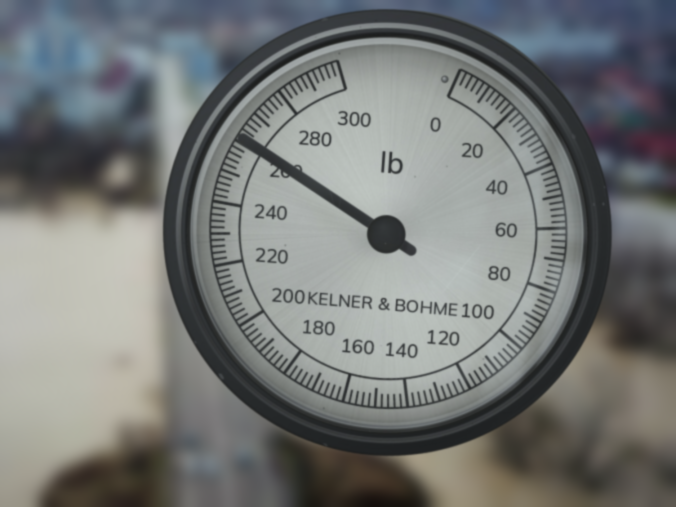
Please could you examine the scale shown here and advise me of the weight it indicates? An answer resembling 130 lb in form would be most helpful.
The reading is 262 lb
